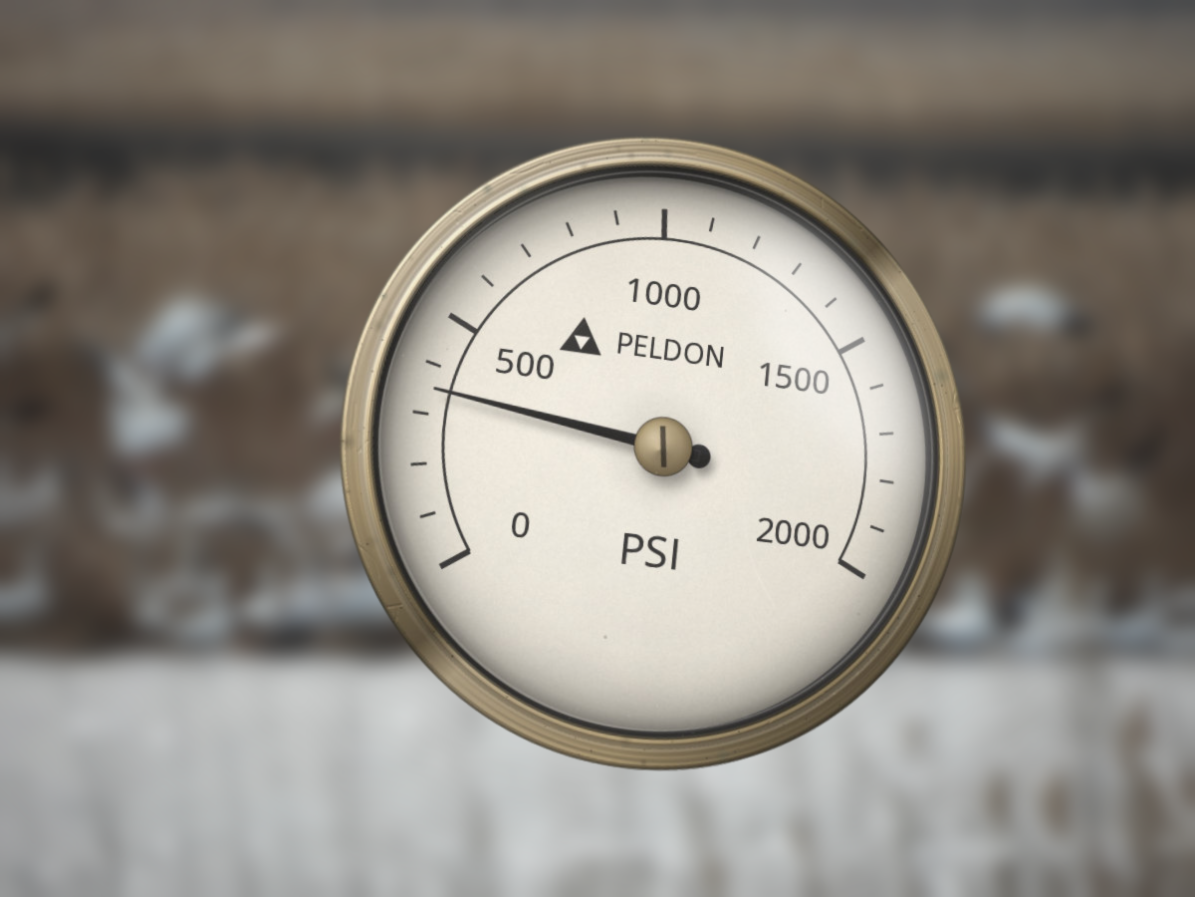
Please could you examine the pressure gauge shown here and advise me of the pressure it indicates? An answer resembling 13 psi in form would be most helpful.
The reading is 350 psi
